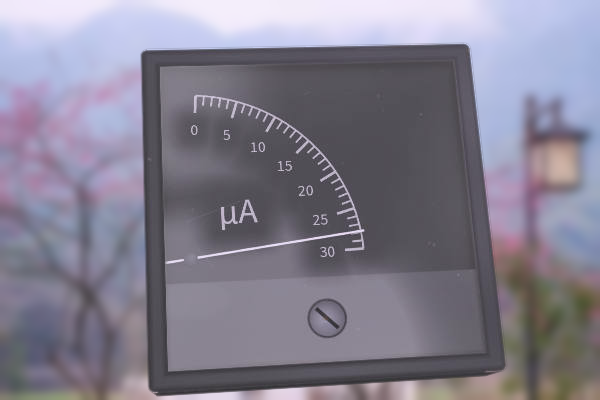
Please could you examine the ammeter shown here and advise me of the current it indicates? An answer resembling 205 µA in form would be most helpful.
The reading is 28 µA
